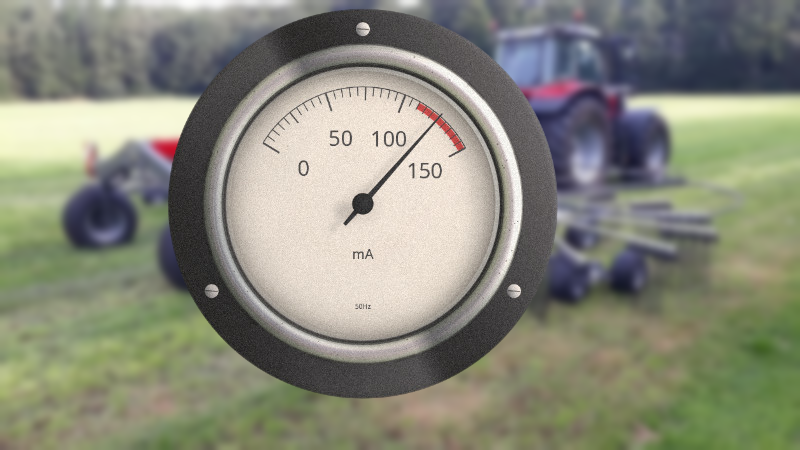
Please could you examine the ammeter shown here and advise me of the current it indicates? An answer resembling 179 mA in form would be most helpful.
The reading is 125 mA
